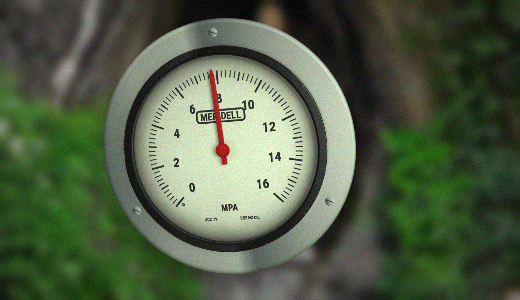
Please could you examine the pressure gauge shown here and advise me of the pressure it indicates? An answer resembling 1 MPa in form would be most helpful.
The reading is 7.8 MPa
